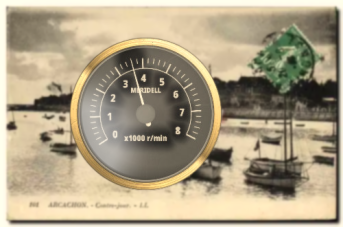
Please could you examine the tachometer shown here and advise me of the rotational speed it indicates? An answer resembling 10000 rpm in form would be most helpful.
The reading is 3600 rpm
